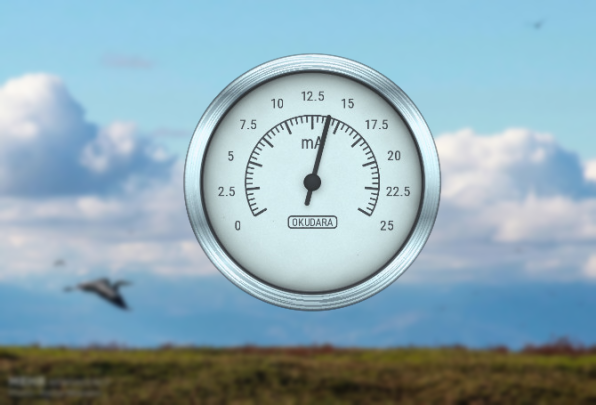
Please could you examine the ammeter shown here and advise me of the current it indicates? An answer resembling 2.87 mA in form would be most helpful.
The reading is 14 mA
